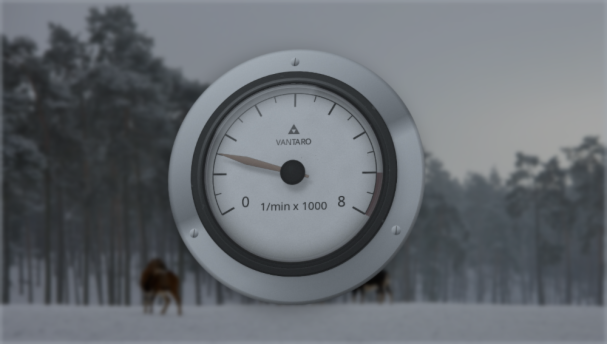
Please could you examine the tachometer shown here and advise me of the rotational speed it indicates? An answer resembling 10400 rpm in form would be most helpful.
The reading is 1500 rpm
